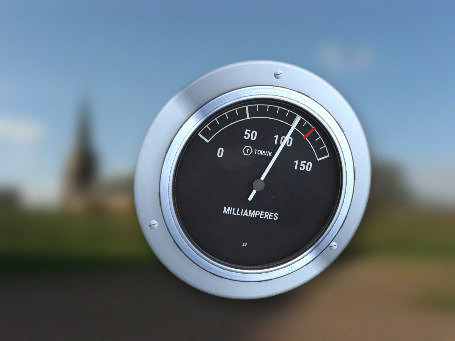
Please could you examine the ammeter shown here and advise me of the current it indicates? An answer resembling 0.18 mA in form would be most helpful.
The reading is 100 mA
